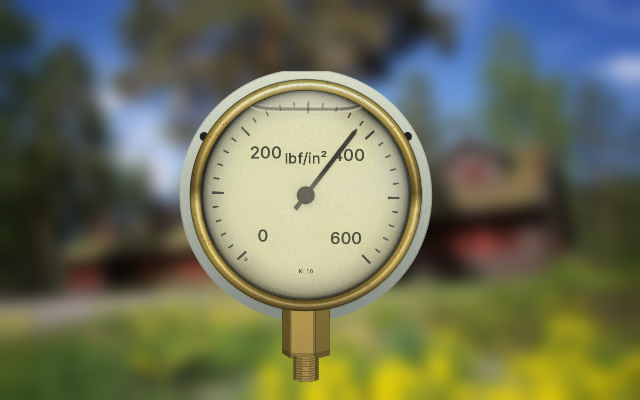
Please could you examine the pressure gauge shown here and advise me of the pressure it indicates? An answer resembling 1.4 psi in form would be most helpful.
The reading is 380 psi
